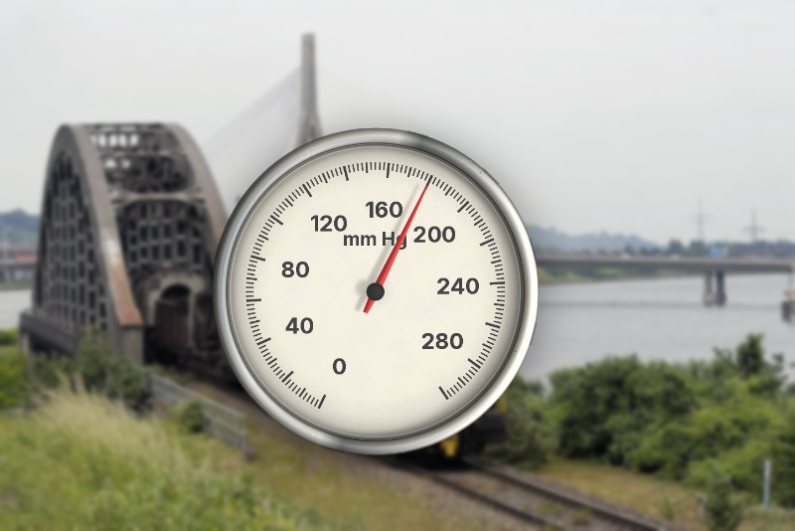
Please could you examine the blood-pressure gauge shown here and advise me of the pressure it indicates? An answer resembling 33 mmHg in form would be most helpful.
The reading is 180 mmHg
